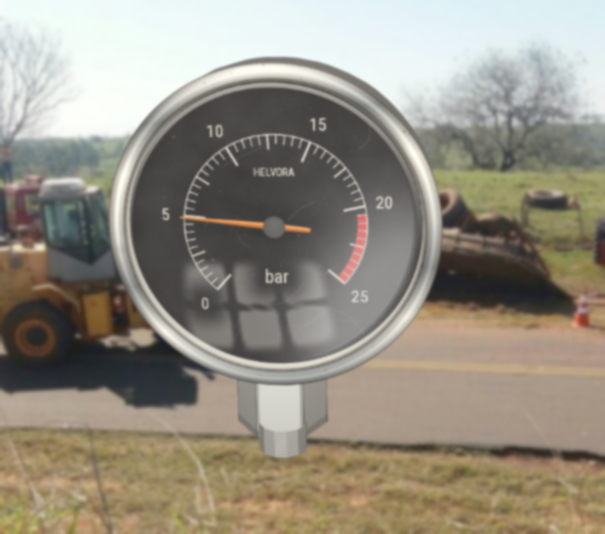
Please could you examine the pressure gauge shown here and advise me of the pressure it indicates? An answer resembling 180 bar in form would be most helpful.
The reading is 5 bar
